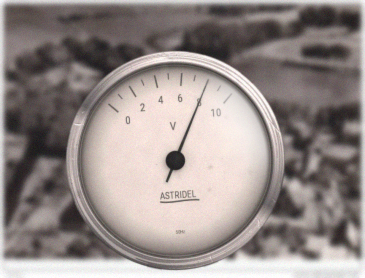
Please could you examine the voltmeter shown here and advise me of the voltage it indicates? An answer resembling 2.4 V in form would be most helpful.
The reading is 8 V
